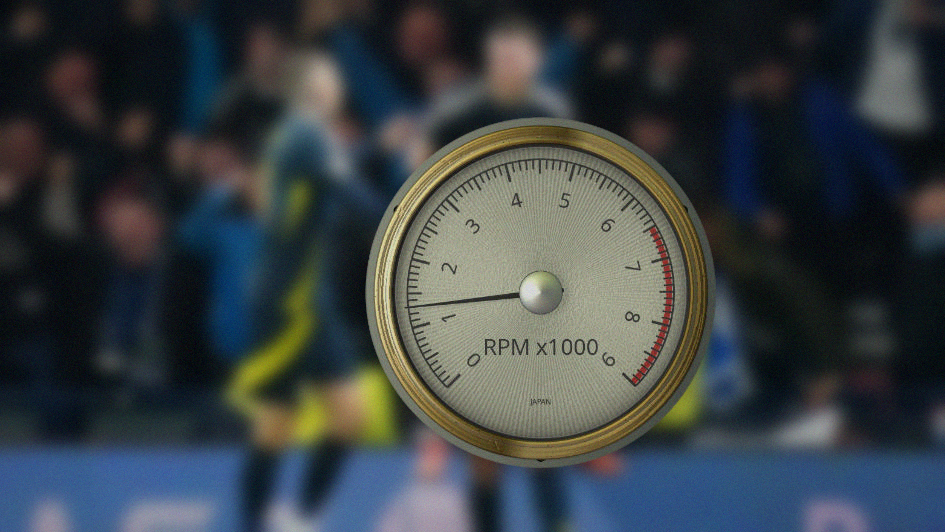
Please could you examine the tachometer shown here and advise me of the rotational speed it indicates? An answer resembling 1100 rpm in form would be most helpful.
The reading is 1300 rpm
